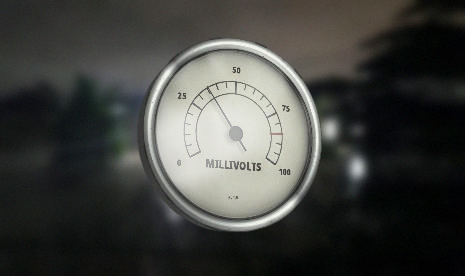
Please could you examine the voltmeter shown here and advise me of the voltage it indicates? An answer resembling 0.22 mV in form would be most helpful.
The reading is 35 mV
